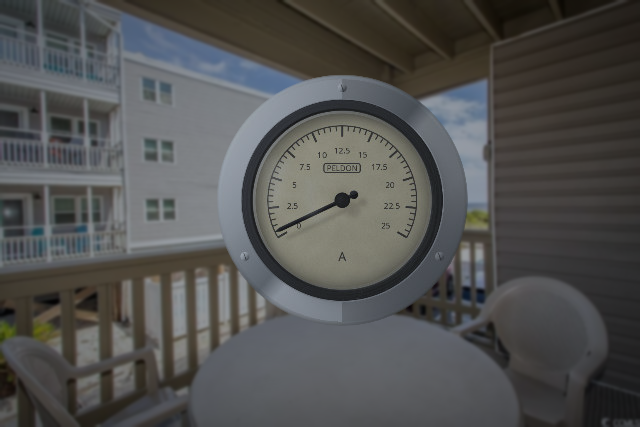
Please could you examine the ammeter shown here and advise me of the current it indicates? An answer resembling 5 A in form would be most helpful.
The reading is 0.5 A
